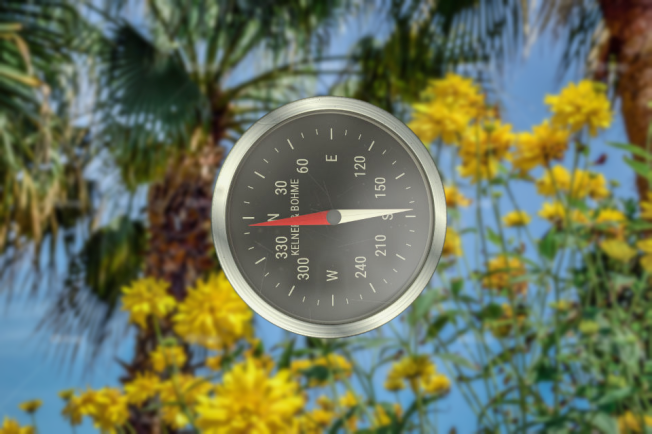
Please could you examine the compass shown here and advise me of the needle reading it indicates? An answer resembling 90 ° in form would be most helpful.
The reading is 355 °
